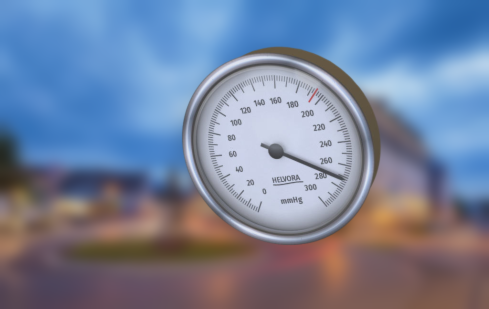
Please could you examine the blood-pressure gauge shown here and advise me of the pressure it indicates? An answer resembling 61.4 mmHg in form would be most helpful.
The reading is 270 mmHg
